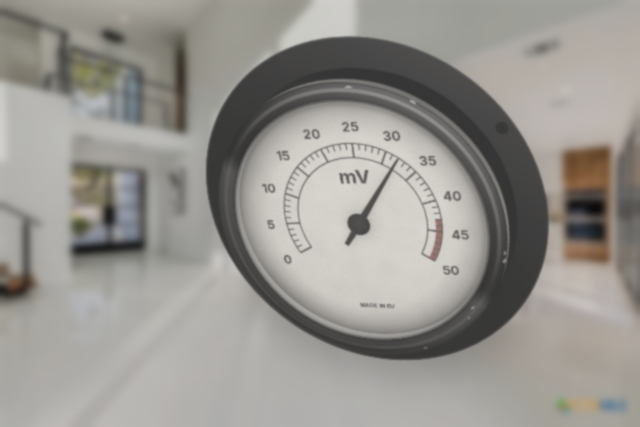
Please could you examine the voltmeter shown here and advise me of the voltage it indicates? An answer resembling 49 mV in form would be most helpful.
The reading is 32 mV
